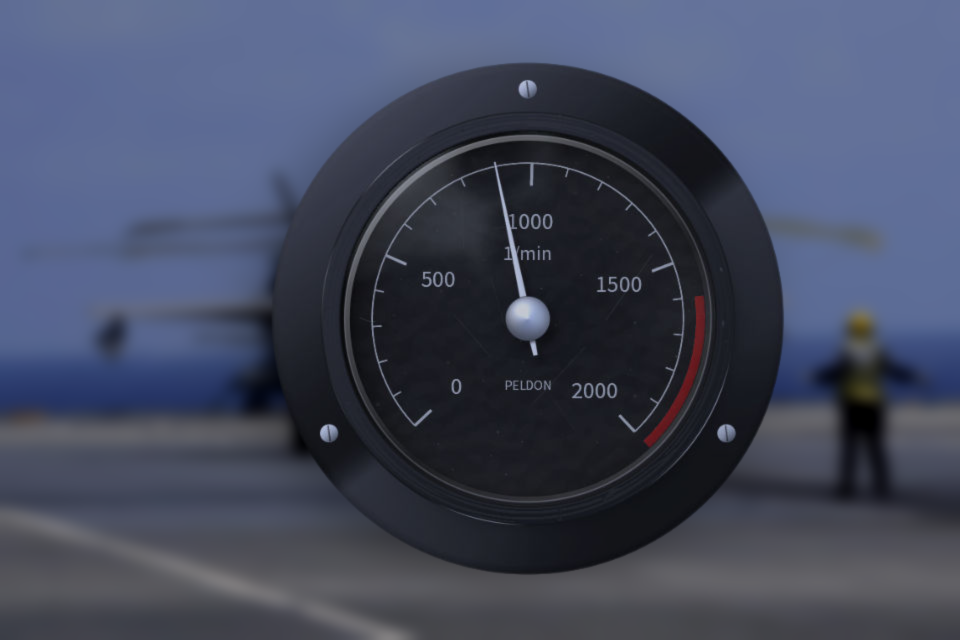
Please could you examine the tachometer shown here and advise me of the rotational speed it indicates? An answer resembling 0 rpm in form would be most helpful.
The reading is 900 rpm
